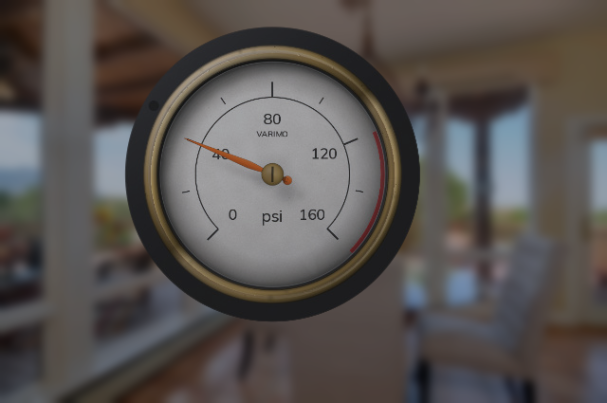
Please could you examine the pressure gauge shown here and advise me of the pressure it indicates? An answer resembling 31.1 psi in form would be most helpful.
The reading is 40 psi
